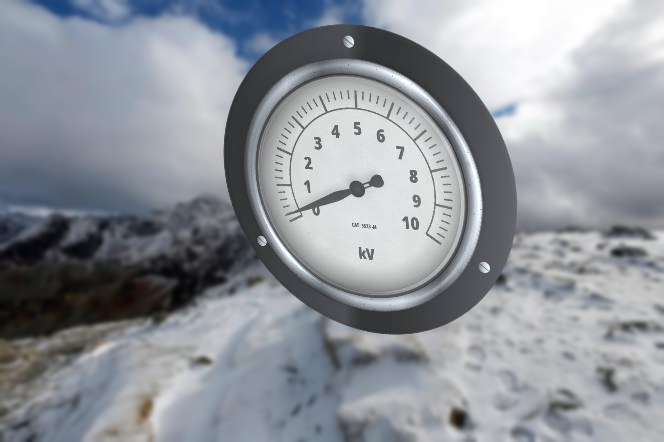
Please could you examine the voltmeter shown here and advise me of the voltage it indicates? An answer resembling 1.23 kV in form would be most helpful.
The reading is 0.2 kV
